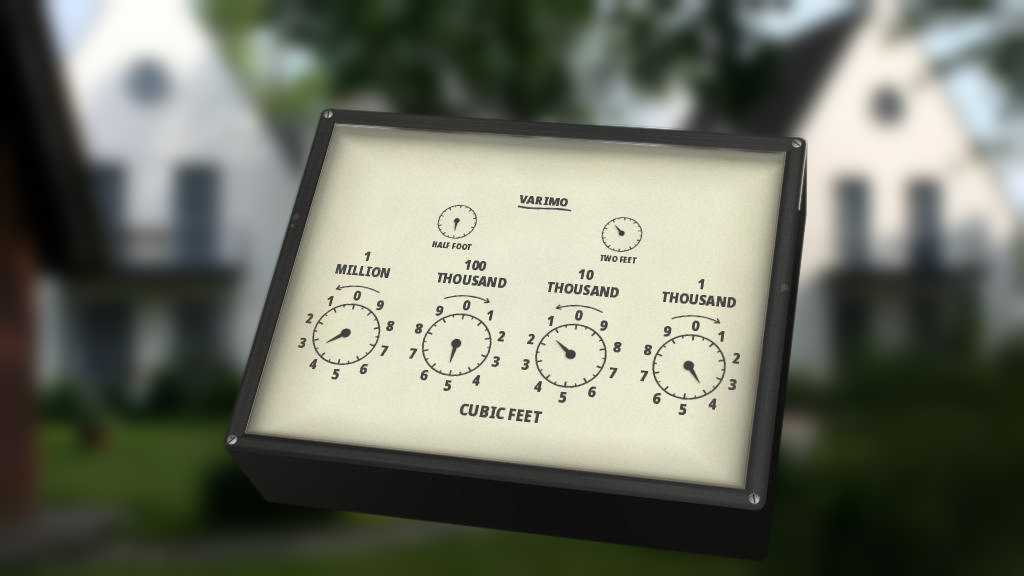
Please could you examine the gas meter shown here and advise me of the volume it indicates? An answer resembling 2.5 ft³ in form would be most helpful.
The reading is 351400 ft³
